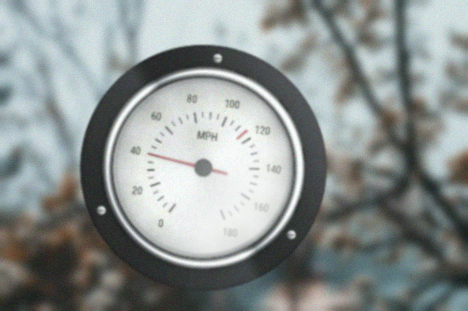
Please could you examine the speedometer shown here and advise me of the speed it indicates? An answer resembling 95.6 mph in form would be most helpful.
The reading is 40 mph
